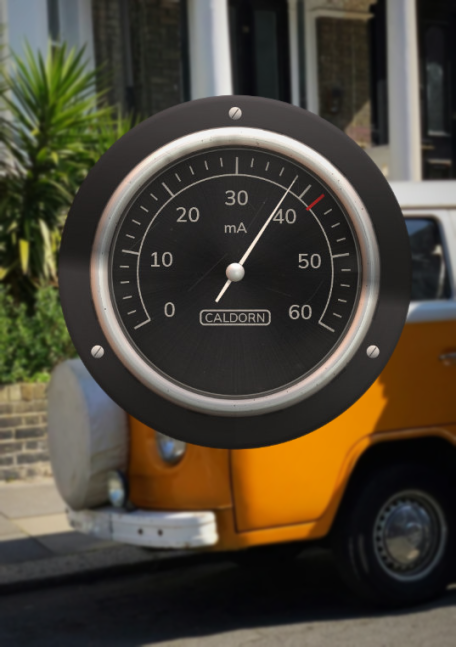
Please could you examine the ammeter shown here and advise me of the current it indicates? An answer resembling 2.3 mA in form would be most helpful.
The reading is 38 mA
